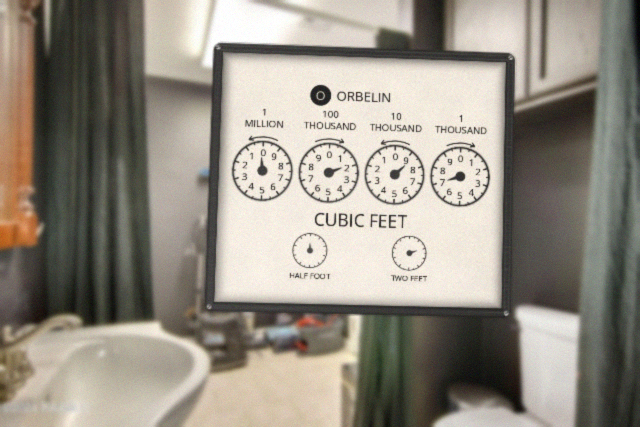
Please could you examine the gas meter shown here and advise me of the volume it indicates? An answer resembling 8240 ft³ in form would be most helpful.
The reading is 18700 ft³
